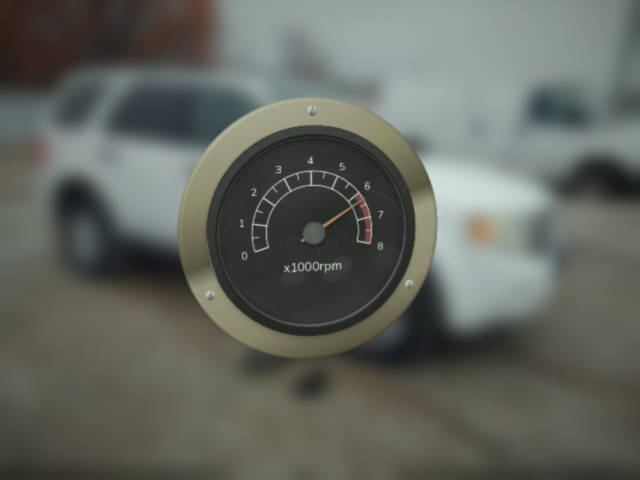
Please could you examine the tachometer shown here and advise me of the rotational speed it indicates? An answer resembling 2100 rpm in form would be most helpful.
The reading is 6250 rpm
